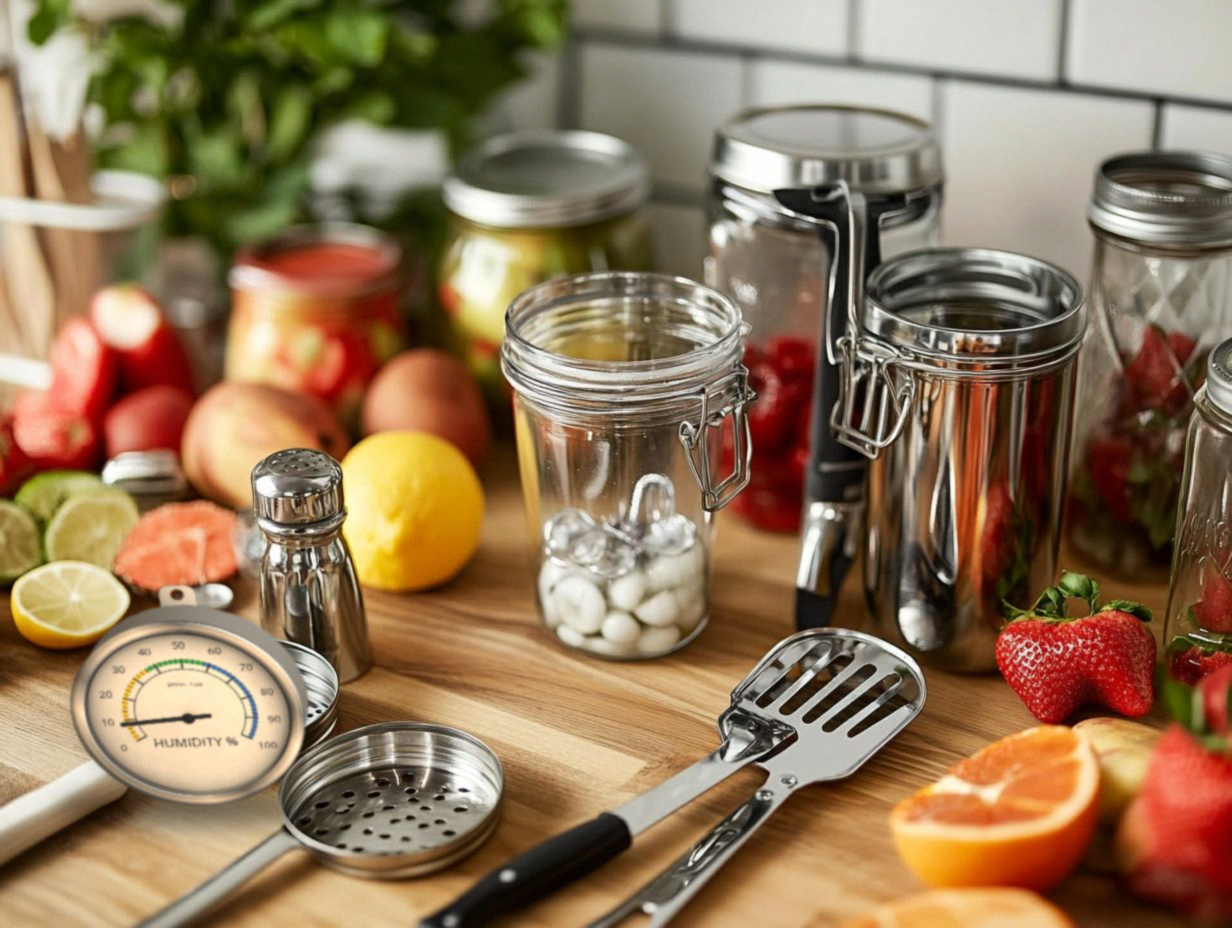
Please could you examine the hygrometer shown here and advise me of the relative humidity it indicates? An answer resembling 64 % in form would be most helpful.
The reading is 10 %
